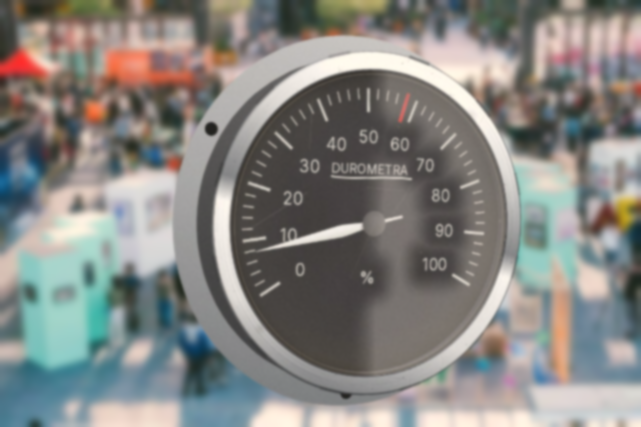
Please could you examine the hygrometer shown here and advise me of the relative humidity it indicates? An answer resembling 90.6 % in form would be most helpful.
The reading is 8 %
